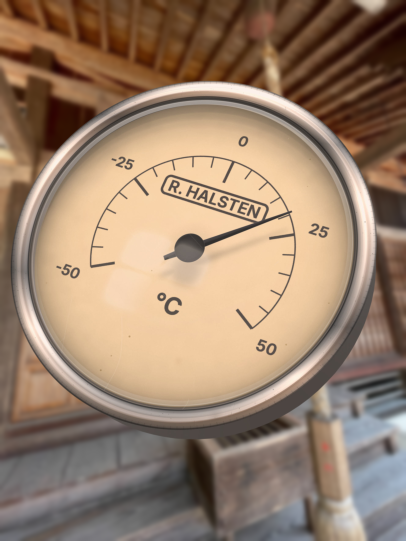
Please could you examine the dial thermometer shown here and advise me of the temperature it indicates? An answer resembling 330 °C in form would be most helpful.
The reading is 20 °C
